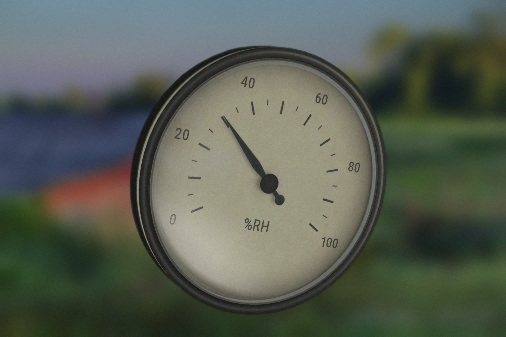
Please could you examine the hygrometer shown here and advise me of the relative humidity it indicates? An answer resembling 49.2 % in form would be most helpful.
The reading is 30 %
